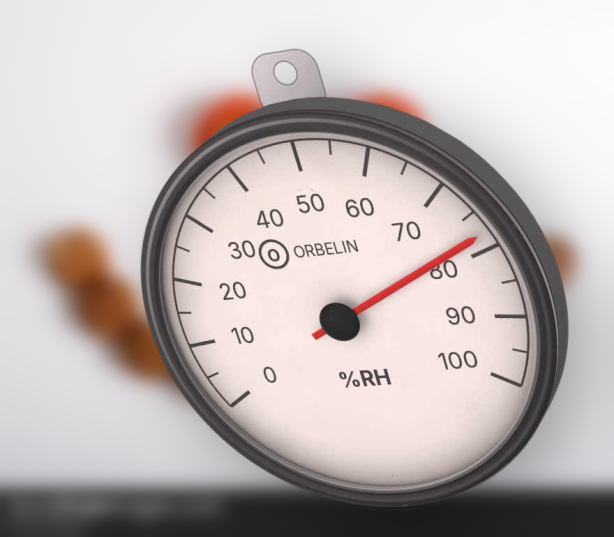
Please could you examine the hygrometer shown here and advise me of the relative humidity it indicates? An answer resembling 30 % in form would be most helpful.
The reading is 77.5 %
